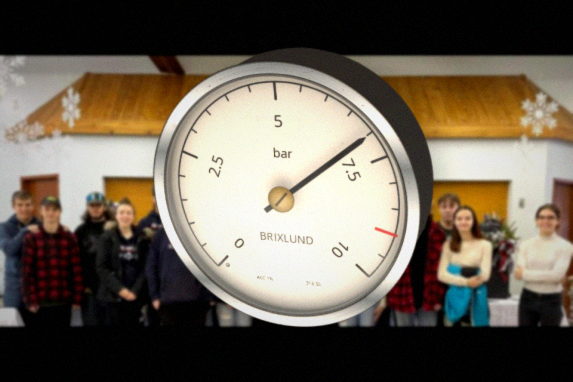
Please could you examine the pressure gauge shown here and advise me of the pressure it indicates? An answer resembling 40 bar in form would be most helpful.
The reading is 7 bar
